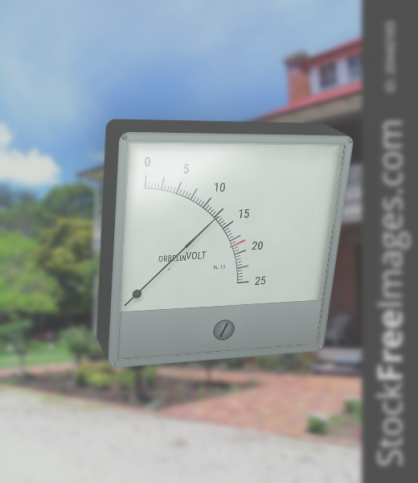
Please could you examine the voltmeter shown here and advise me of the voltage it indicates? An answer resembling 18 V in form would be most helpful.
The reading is 12.5 V
